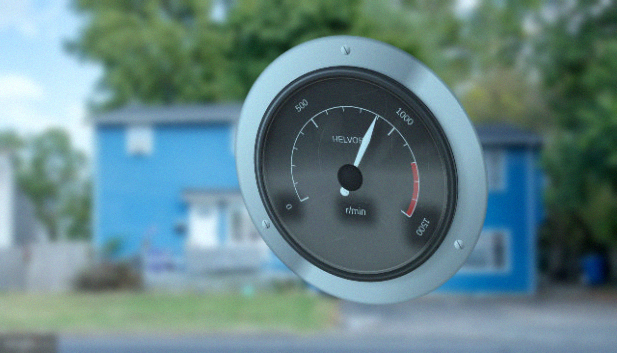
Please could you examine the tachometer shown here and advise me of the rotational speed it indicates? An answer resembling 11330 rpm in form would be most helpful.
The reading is 900 rpm
